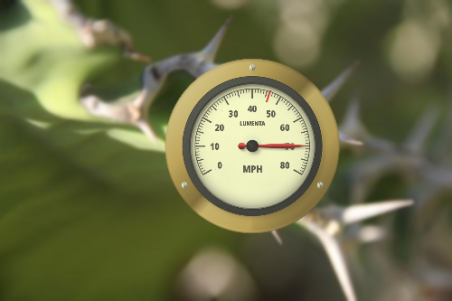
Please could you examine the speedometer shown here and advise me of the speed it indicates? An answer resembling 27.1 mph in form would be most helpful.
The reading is 70 mph
